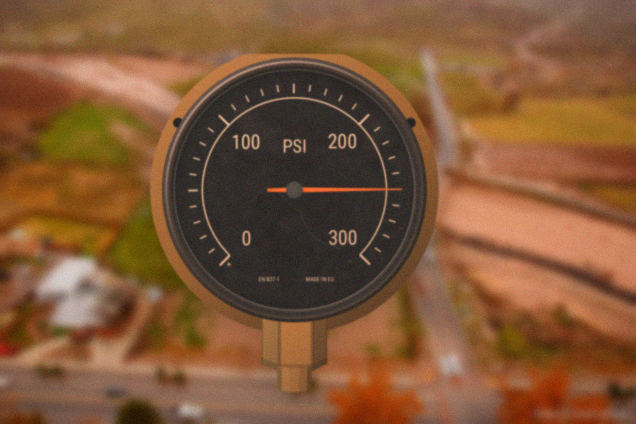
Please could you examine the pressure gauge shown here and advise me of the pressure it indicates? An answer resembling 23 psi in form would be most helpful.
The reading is 250 psi
